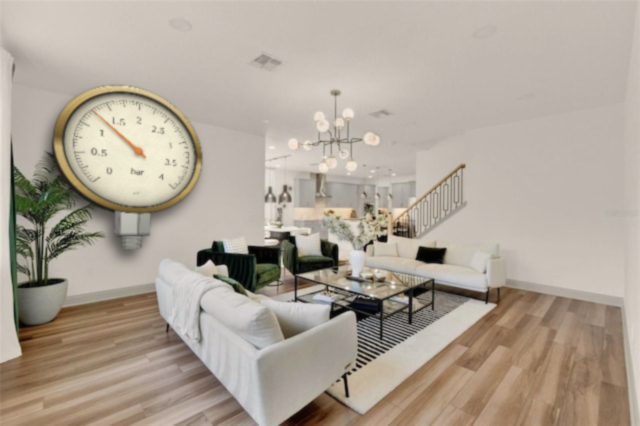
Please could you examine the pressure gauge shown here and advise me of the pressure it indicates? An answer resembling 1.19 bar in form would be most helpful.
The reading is 1.25 bar
